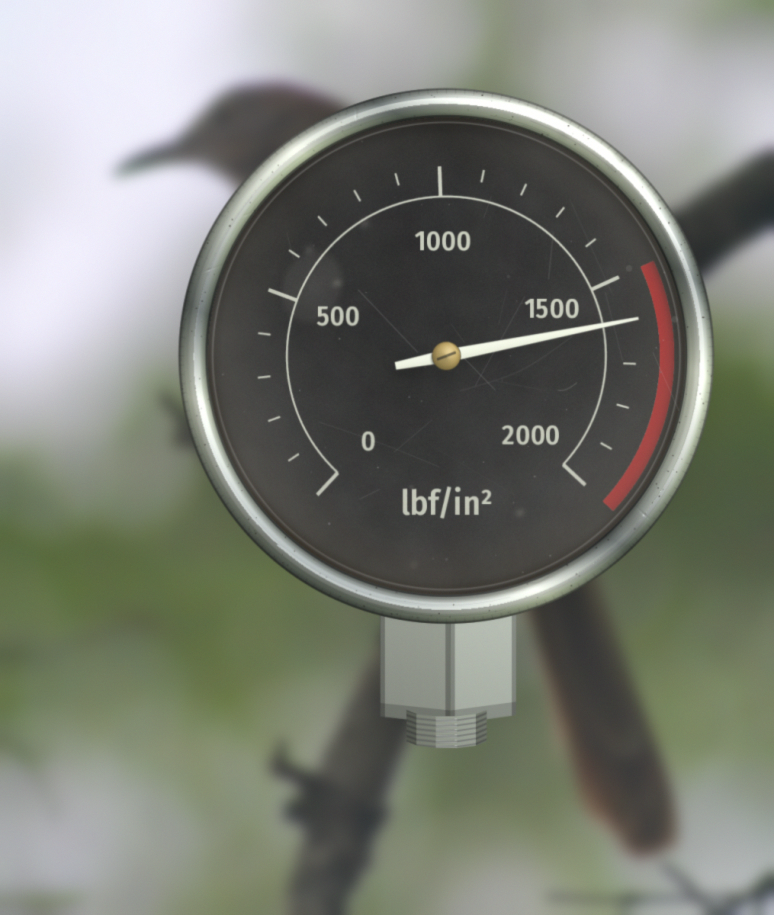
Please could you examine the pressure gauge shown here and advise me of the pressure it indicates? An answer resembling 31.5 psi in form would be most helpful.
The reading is 1600 psi
